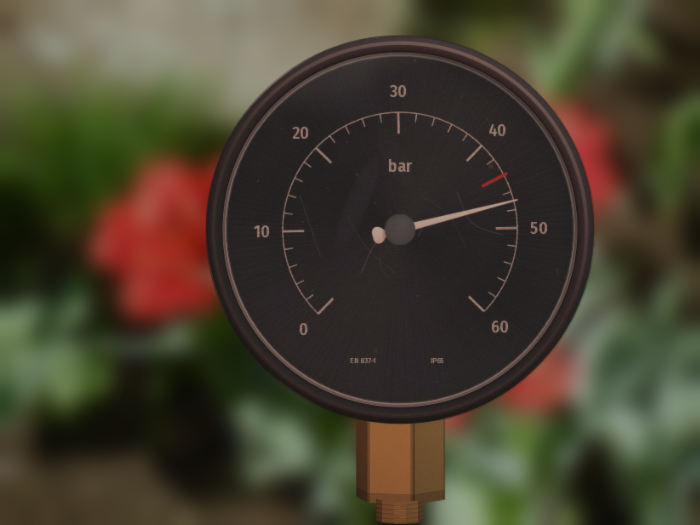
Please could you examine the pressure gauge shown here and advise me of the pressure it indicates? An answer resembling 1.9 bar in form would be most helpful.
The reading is 47 bar
